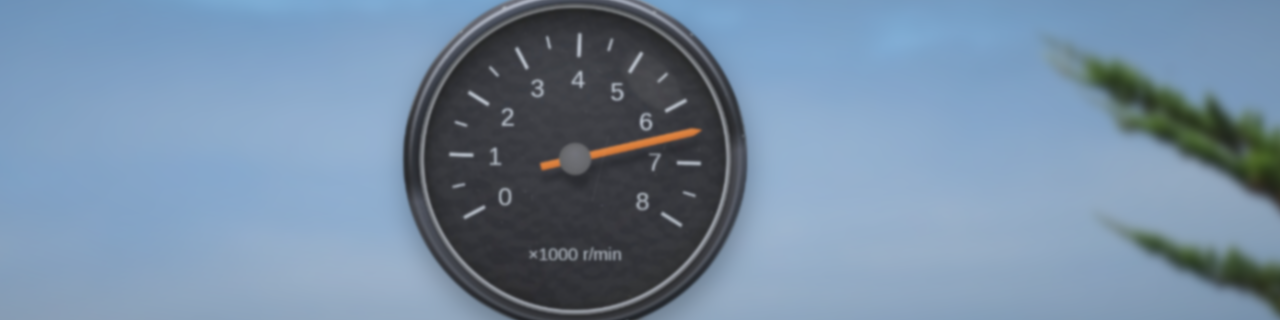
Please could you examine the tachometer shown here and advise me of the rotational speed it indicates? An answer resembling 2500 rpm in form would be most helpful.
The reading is 6500 rpm
